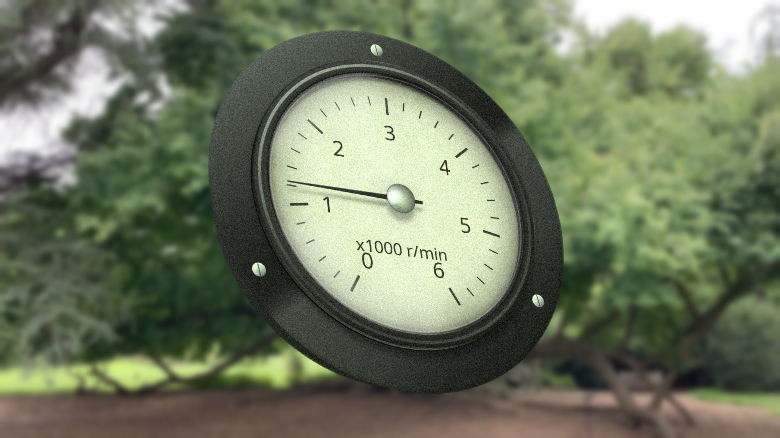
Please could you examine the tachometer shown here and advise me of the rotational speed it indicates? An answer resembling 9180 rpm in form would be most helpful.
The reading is 1200 rpm
